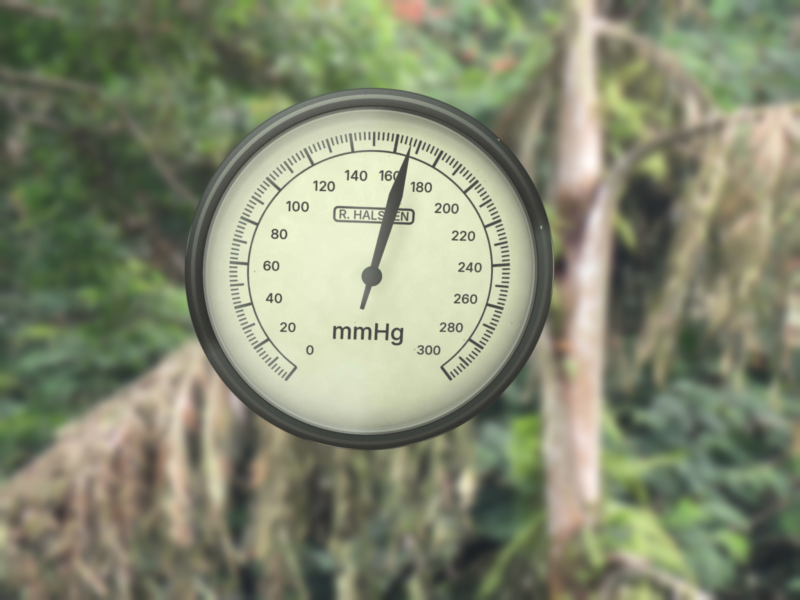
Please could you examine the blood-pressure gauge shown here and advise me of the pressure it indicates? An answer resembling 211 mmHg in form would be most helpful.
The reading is 166 mmHg
